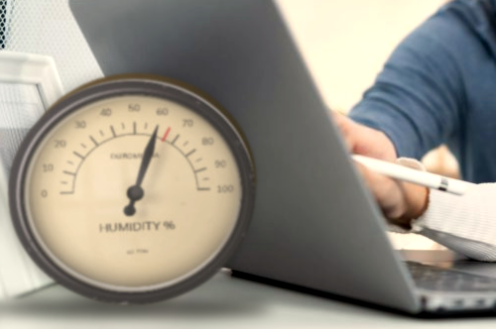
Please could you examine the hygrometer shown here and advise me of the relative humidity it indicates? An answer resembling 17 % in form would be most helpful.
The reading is 60 %
